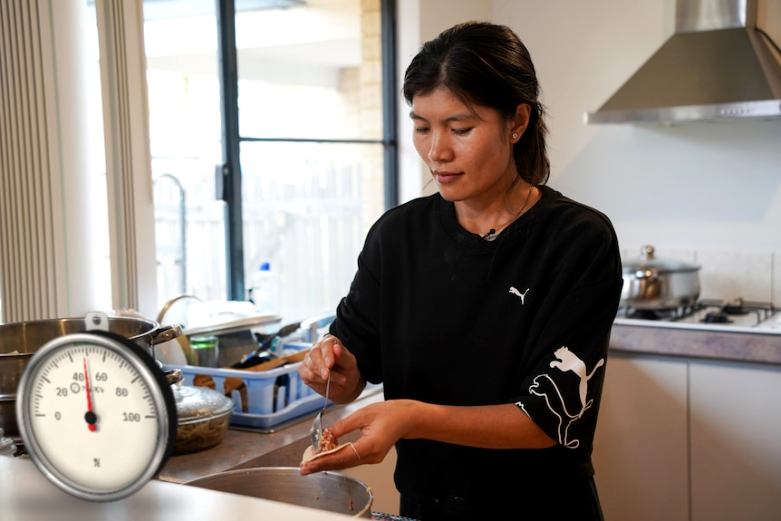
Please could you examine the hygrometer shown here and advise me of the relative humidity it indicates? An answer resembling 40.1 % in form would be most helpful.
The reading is 50 %
